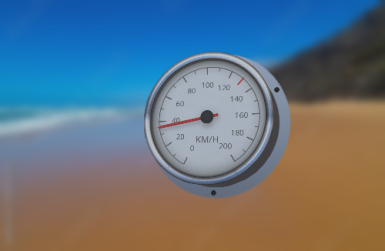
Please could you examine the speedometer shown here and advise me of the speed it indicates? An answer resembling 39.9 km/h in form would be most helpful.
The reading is 35 km/h
